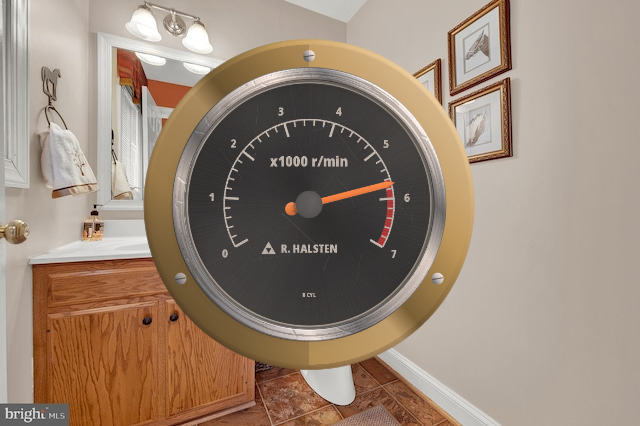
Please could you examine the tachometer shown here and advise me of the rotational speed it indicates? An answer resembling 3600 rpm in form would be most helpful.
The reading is 5700 rpm
